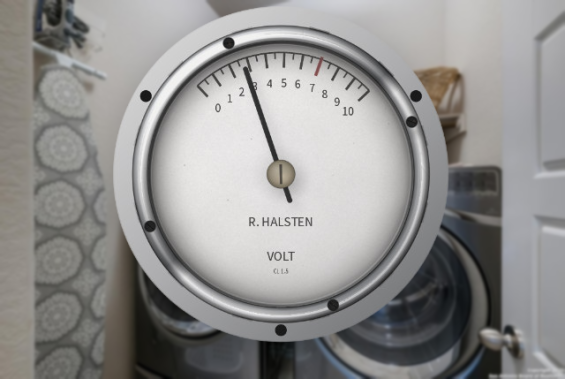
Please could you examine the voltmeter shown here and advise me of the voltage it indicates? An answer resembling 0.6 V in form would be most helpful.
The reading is 2.75 V
